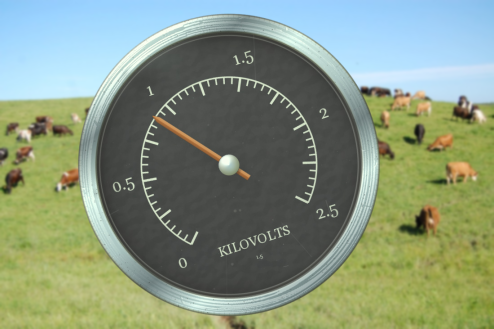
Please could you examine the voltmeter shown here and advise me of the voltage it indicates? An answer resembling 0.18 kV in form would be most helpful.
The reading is 0.9 kV
